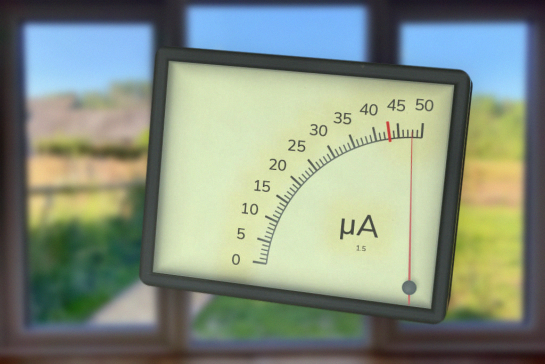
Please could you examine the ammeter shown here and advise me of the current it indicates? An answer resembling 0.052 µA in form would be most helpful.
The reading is 48 µA
